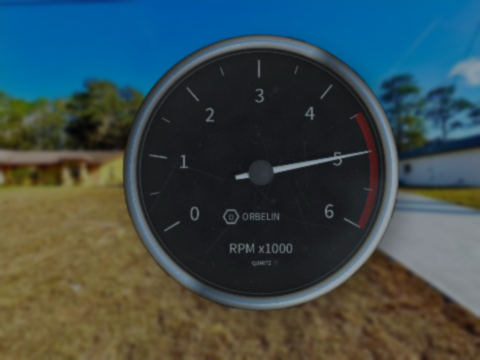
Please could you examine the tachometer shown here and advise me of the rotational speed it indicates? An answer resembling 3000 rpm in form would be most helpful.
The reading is 5000 rpm
